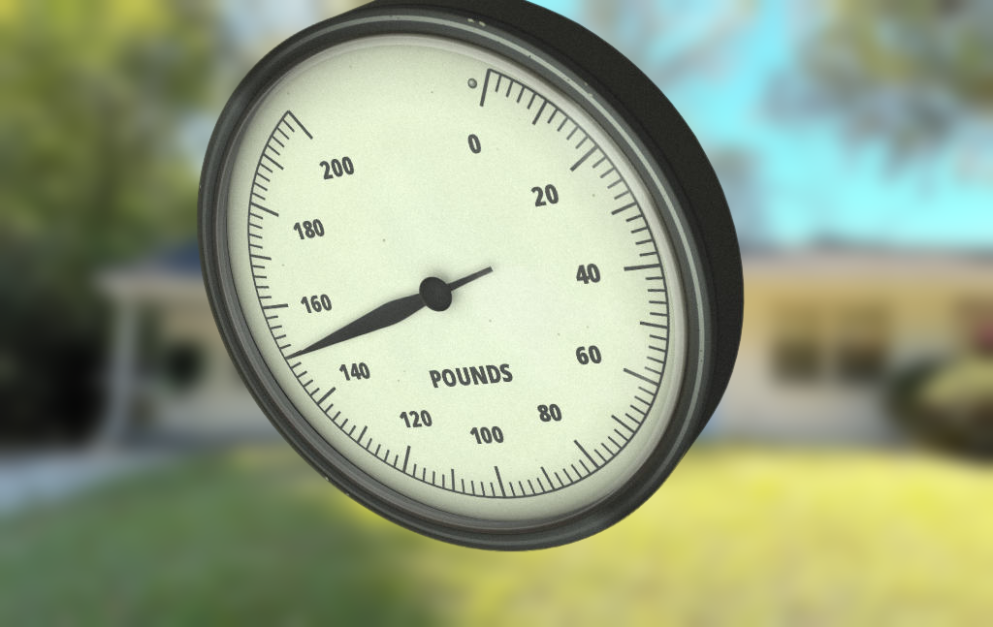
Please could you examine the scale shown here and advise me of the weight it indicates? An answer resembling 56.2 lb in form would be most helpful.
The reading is 150 lb
